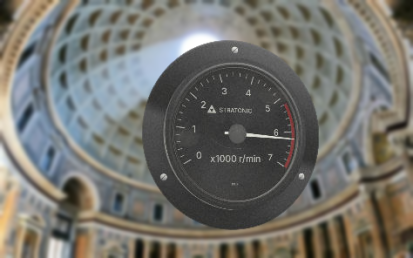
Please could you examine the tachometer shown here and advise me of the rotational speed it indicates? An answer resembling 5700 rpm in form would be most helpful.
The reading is 6200 rpm
